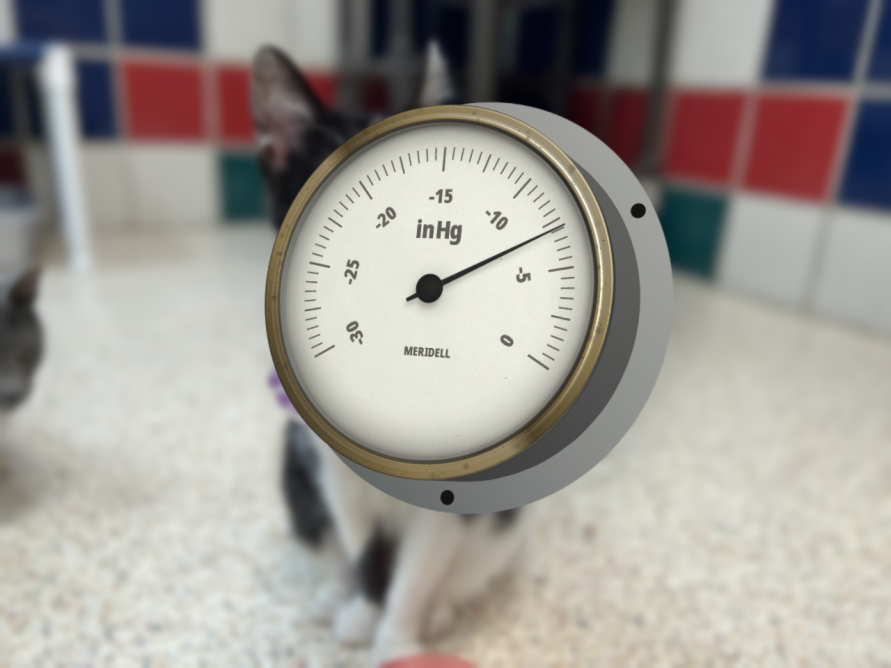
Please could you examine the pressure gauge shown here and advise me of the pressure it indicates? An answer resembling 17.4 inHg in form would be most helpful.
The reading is -7 inHg
